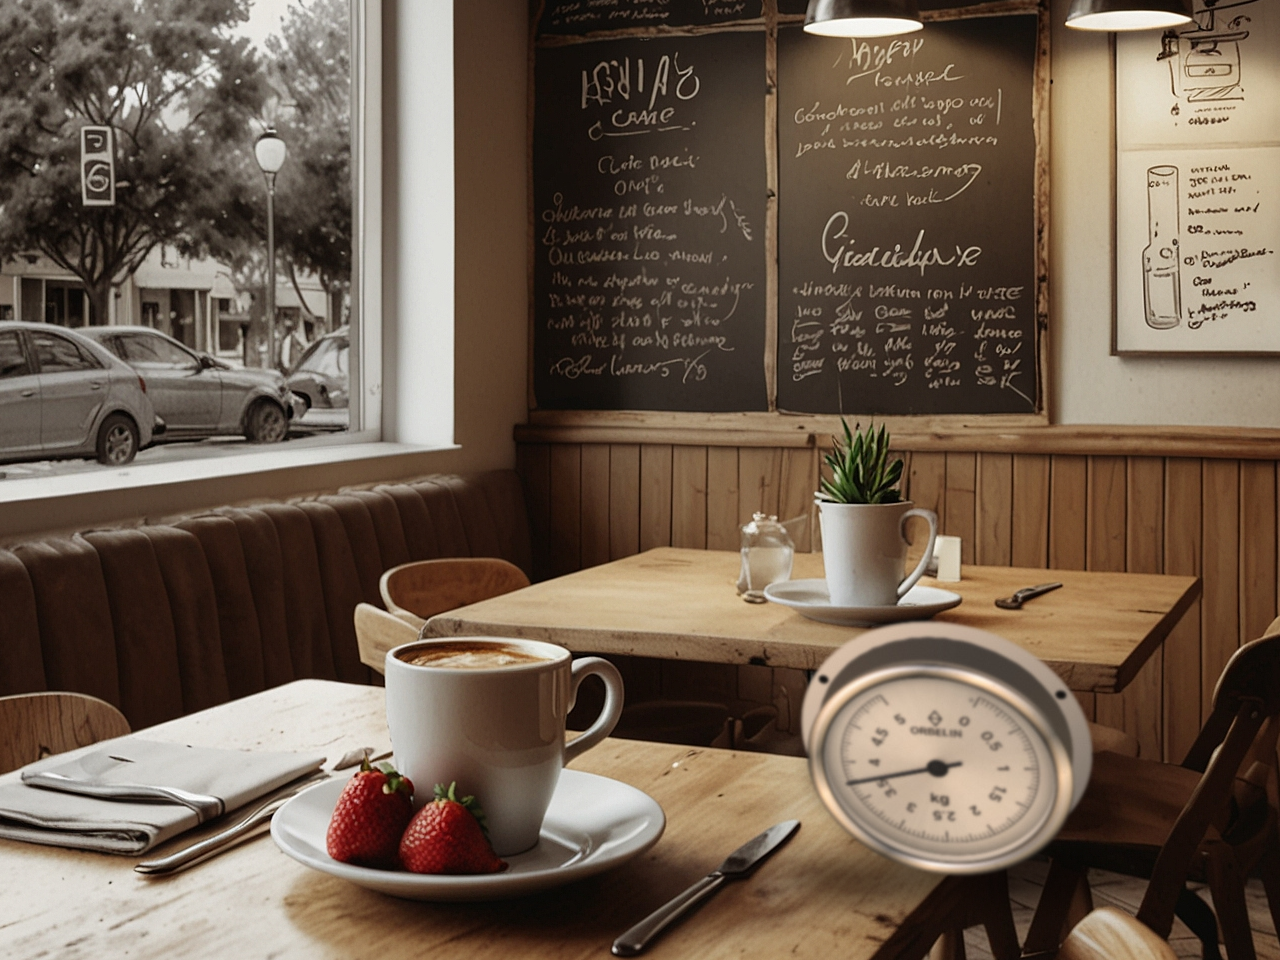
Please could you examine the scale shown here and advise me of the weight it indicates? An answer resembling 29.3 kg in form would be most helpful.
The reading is 3.75 kg
